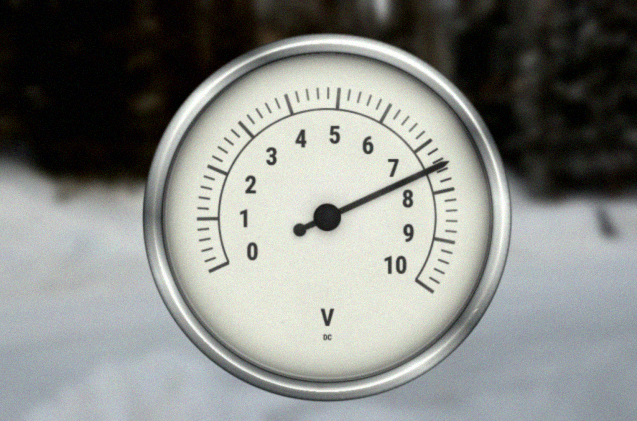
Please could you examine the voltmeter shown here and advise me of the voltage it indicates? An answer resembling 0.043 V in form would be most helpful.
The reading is 7.5 V
